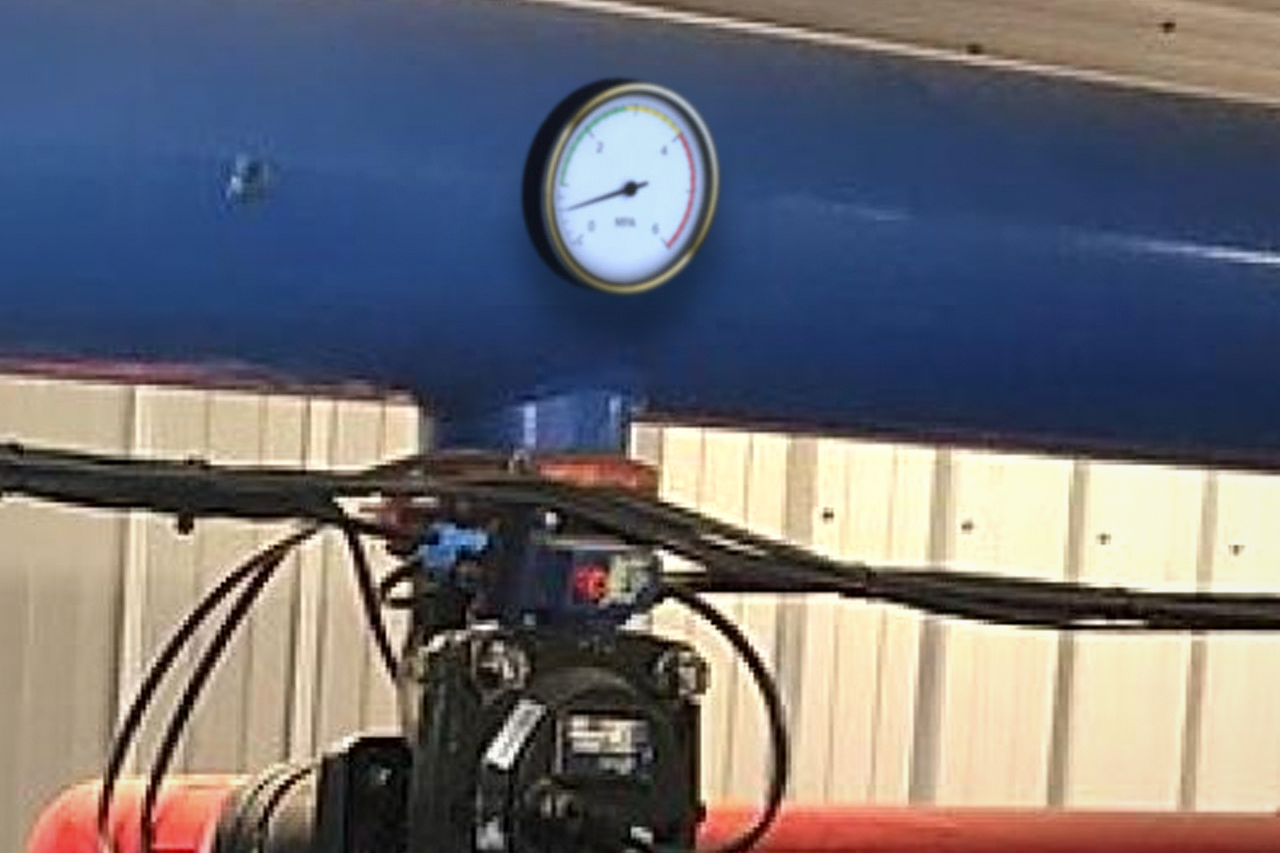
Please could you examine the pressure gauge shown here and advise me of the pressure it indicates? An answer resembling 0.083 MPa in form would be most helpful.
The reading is 0.6 MPa
